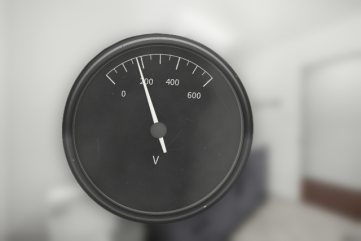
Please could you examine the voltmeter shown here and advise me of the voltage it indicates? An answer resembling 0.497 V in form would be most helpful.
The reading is 175 V
